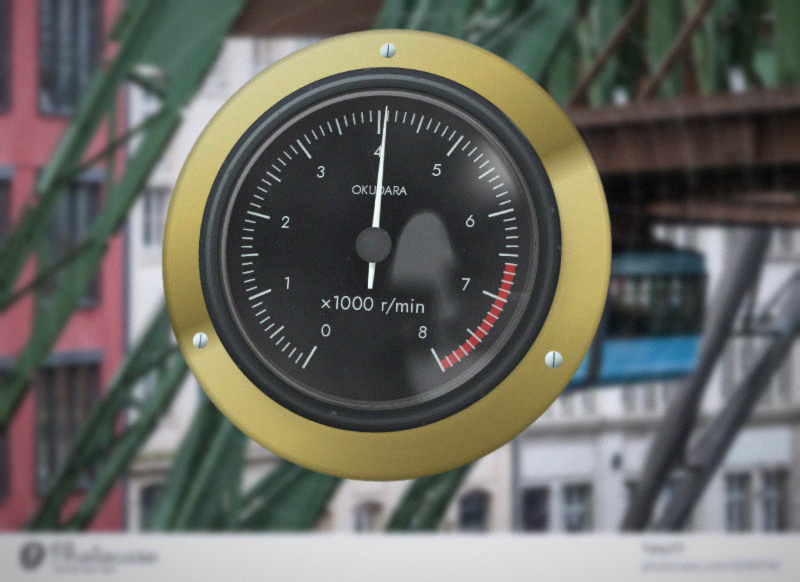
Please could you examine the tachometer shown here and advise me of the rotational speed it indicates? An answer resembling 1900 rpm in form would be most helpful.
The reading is 4100 rpm
